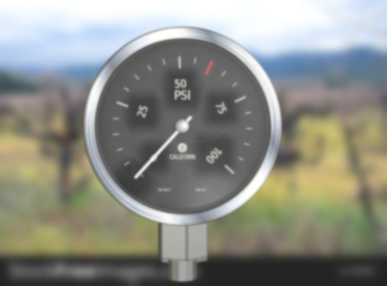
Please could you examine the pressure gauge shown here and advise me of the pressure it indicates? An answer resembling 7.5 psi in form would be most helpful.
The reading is 0 psi
